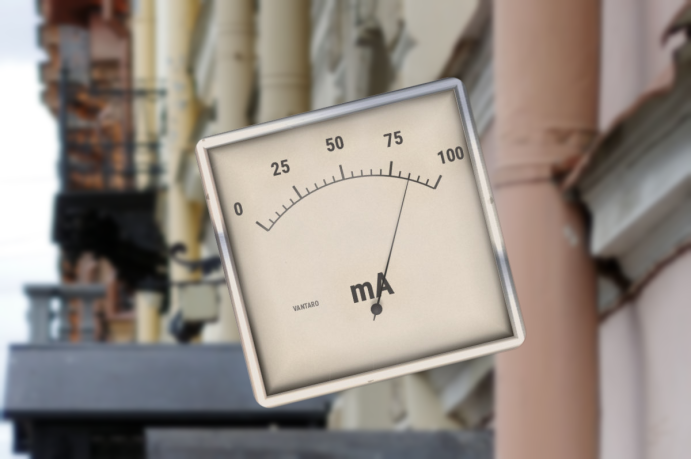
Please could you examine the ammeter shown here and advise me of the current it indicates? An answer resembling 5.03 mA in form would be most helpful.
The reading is 85 mA
